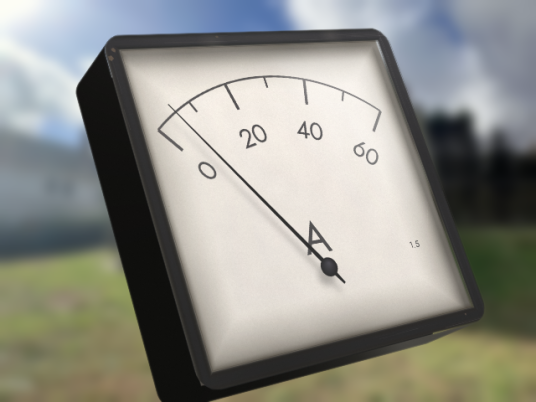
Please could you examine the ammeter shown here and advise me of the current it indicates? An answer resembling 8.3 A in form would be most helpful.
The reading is 5 A
